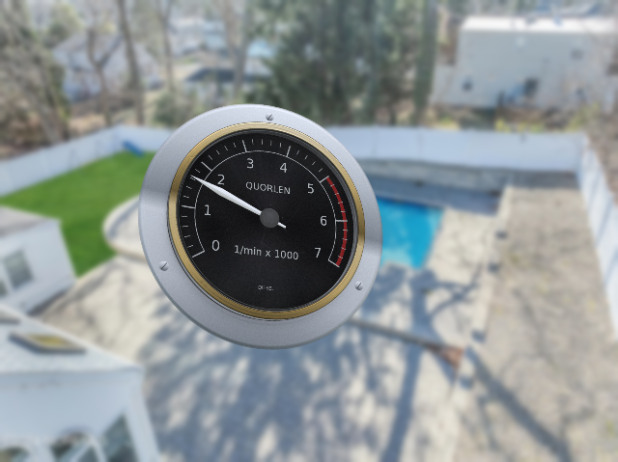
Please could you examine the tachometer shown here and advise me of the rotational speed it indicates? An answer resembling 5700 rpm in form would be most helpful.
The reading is 1600 rpm
